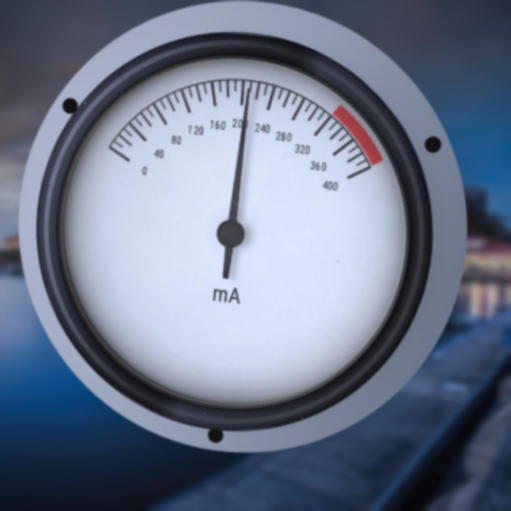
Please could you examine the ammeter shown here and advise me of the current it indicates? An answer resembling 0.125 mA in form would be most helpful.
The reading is 210 mA
